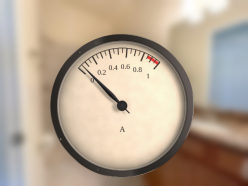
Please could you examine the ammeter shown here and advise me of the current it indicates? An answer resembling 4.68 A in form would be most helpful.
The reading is 0.05 A
